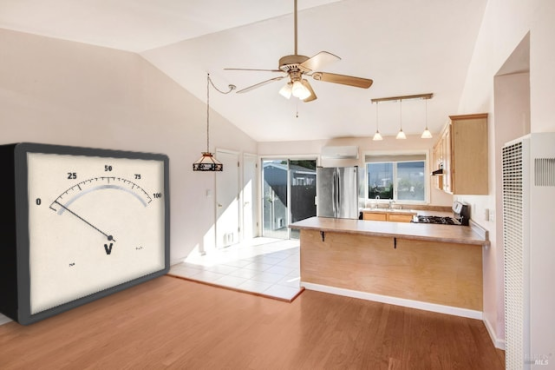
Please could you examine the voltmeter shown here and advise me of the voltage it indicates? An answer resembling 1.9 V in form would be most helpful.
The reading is 5 V
